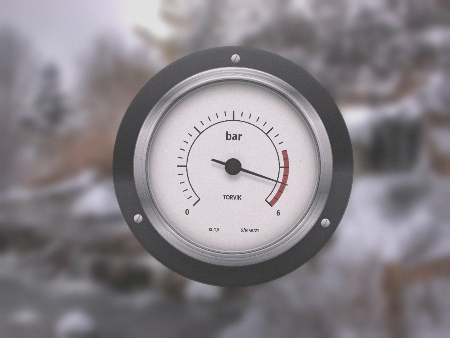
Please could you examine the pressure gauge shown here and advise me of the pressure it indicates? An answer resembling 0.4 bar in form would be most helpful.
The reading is 5.4 bar
